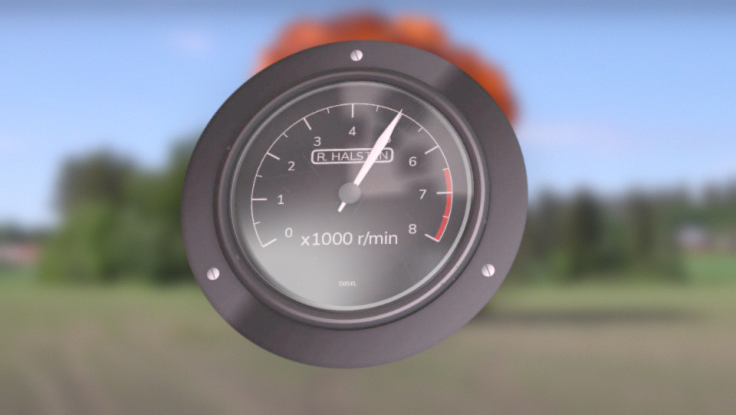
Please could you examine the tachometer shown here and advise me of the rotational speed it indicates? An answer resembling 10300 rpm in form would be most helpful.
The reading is 5000 rpm
